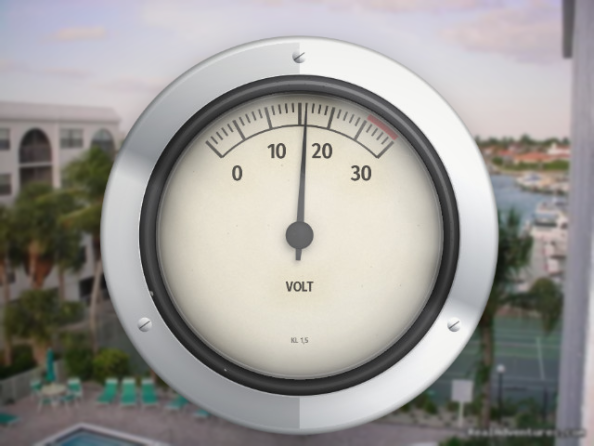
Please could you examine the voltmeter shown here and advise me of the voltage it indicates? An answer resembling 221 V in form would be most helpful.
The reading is 16 V
